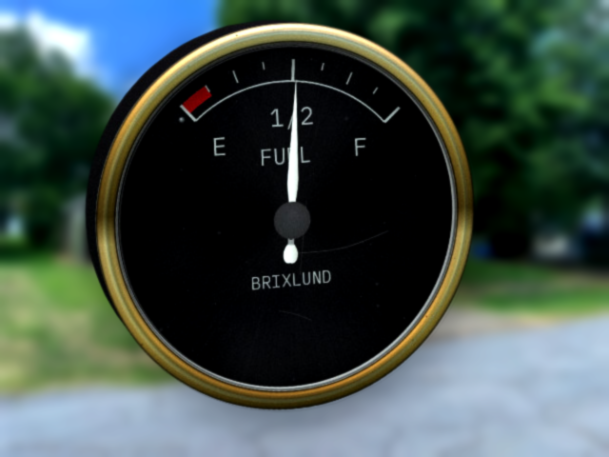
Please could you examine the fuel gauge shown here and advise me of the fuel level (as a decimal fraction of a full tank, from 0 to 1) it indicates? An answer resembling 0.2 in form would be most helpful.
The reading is 0.5
